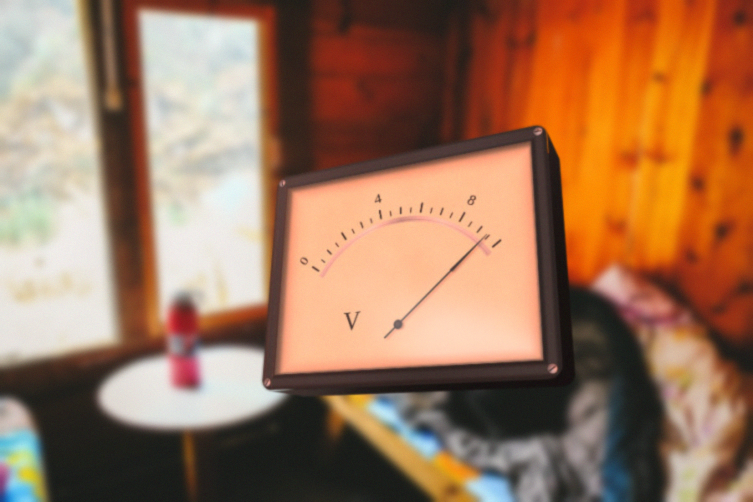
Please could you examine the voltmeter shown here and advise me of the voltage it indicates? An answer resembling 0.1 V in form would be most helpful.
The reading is 9.5 V
